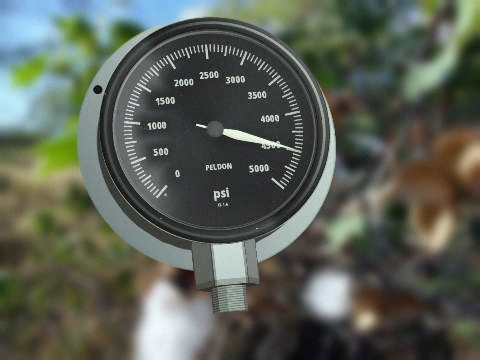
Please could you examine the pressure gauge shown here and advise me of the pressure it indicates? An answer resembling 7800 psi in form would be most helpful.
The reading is 4500 psi
